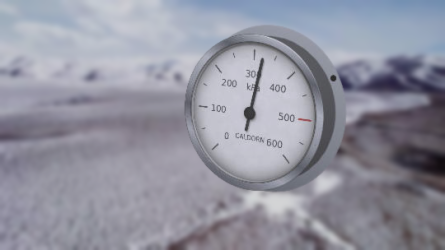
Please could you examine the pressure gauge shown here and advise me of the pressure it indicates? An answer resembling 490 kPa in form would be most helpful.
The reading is 325 kPa
